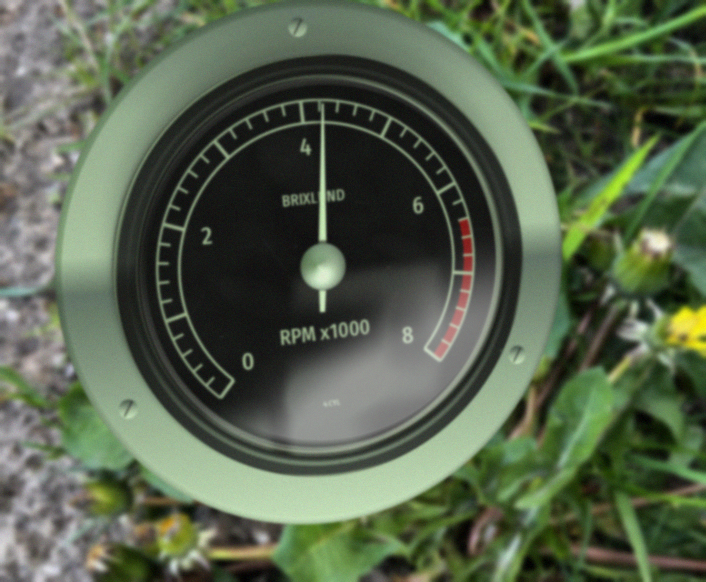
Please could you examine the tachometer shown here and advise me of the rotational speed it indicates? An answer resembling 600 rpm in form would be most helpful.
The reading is 4200 rpm
